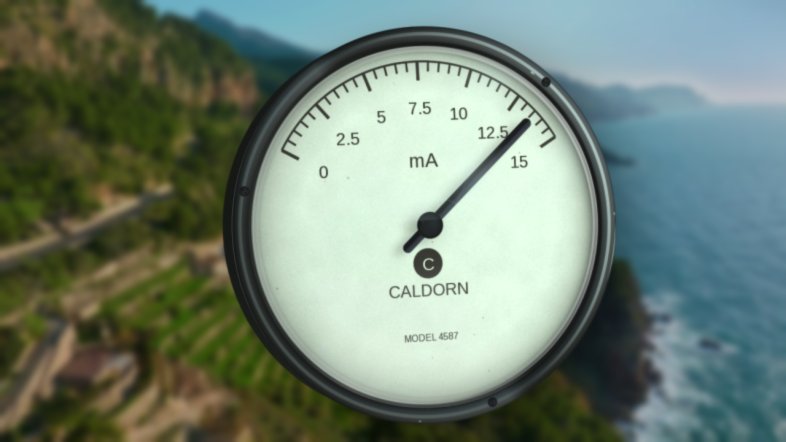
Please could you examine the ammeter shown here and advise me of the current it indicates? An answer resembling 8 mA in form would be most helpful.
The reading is 13.5 mA
